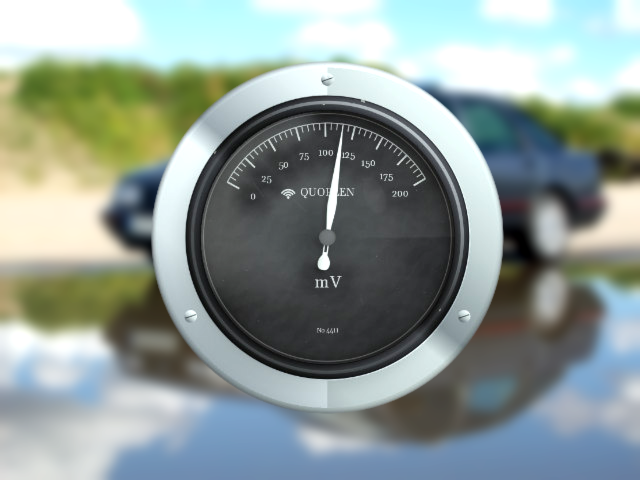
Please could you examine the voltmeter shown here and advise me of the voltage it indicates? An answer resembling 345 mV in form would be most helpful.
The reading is 115 mV
